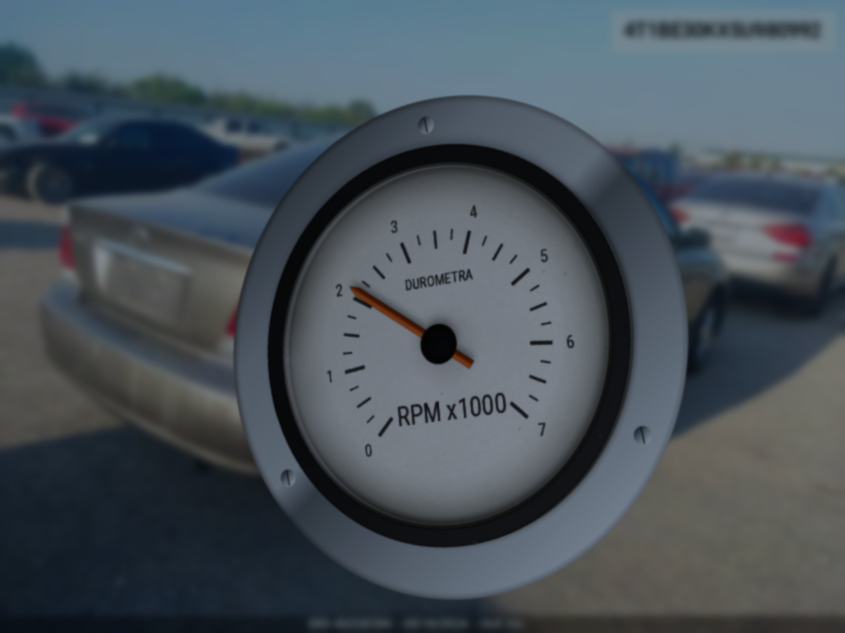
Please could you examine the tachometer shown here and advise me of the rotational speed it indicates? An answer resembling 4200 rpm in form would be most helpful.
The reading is 2125 rpm
